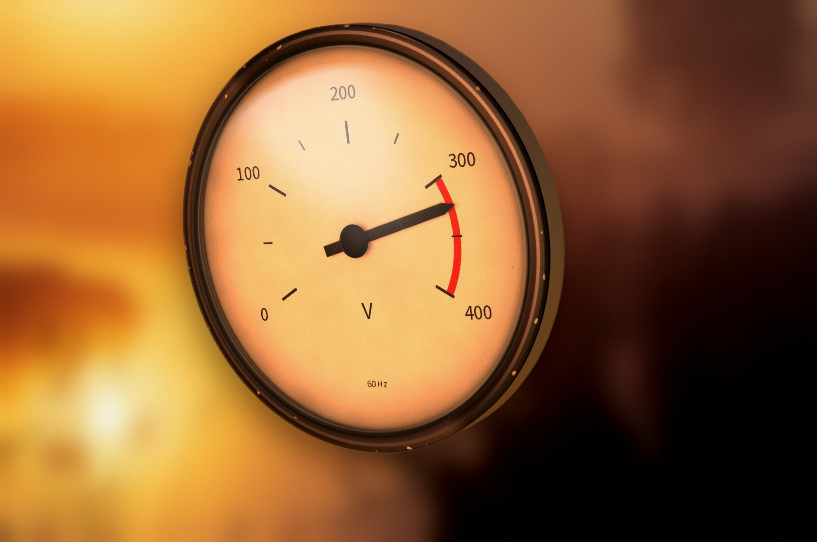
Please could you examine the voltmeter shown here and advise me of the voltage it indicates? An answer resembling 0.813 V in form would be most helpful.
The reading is 325 V
